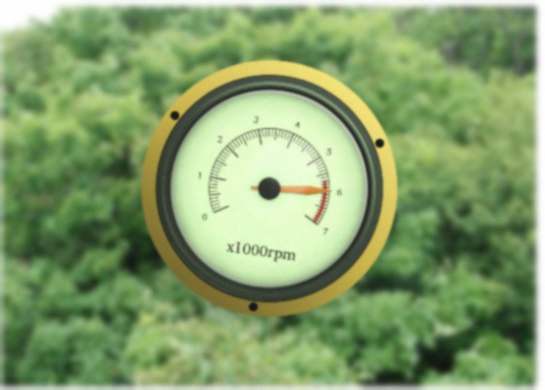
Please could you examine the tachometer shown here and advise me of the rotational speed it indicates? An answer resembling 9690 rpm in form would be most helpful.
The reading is 6000 rpm
